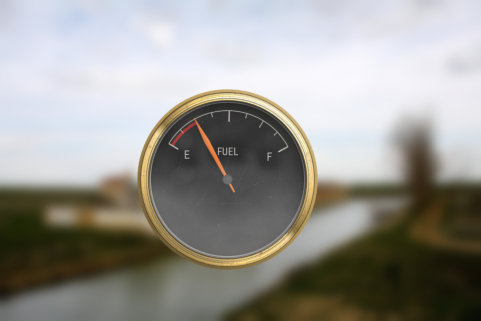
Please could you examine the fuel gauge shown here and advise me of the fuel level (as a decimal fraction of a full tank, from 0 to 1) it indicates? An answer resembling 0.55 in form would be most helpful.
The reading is 0.25
